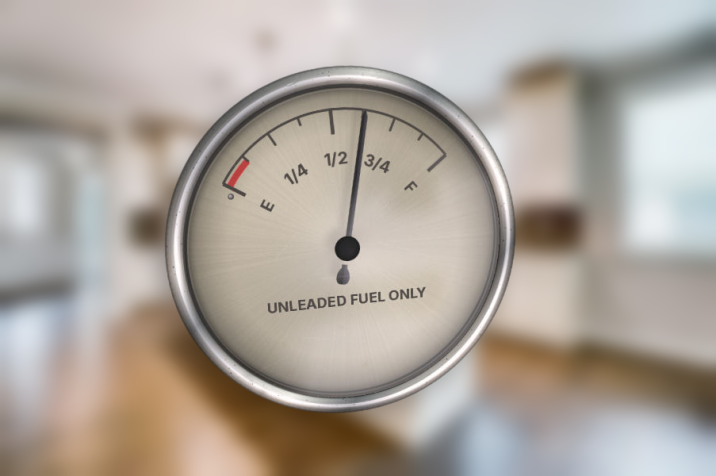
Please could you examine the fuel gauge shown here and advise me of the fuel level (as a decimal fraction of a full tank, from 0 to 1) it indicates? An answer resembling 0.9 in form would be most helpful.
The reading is 0.625
